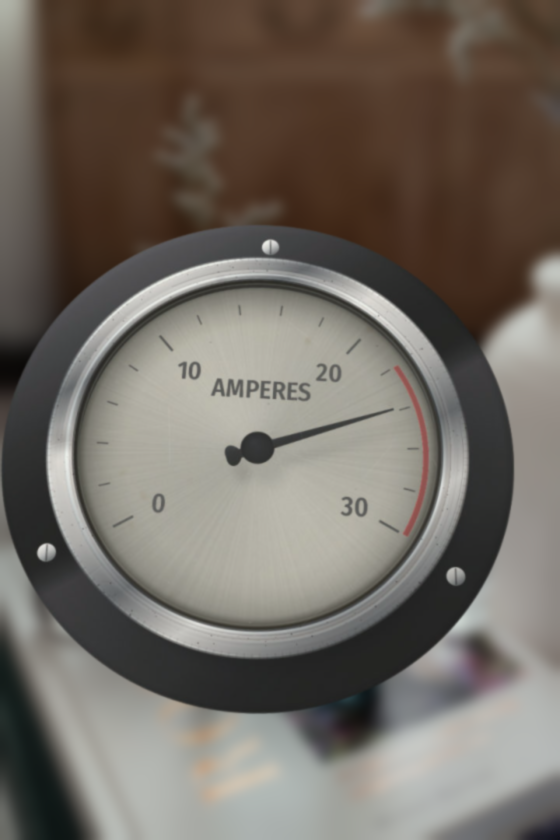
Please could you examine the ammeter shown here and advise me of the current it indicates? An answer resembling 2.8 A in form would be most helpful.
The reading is 24 A
